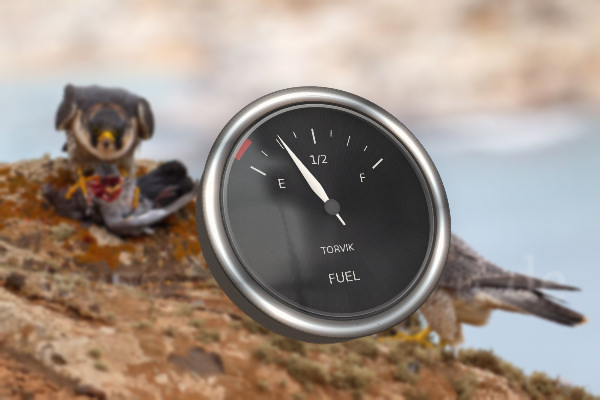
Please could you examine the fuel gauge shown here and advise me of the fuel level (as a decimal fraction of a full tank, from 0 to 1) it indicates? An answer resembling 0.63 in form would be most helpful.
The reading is 0.25
